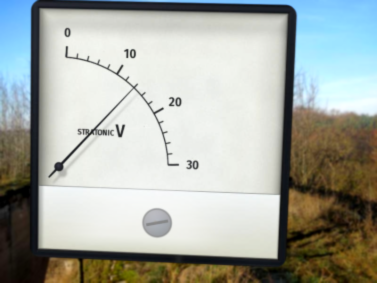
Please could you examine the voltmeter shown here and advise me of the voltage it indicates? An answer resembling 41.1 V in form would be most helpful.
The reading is 14 V
